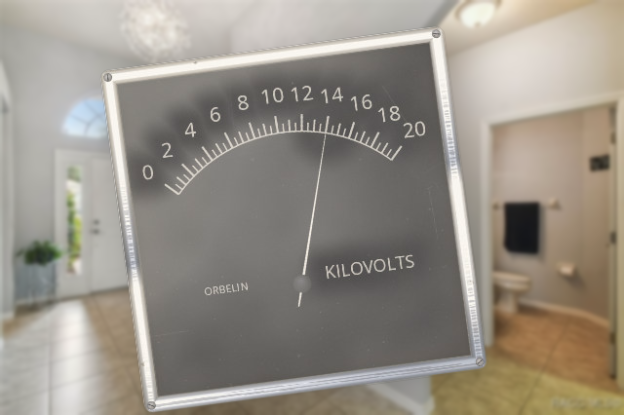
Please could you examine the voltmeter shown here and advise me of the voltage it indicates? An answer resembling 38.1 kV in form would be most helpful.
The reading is 14 kV
